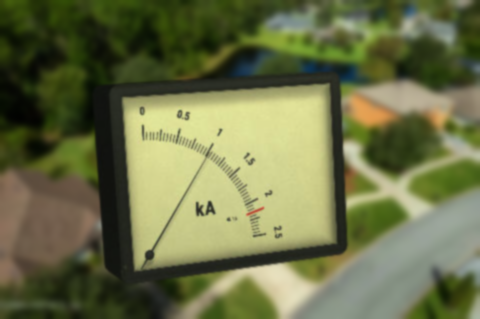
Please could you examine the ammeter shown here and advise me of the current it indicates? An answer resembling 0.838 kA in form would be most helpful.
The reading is 1 kA
